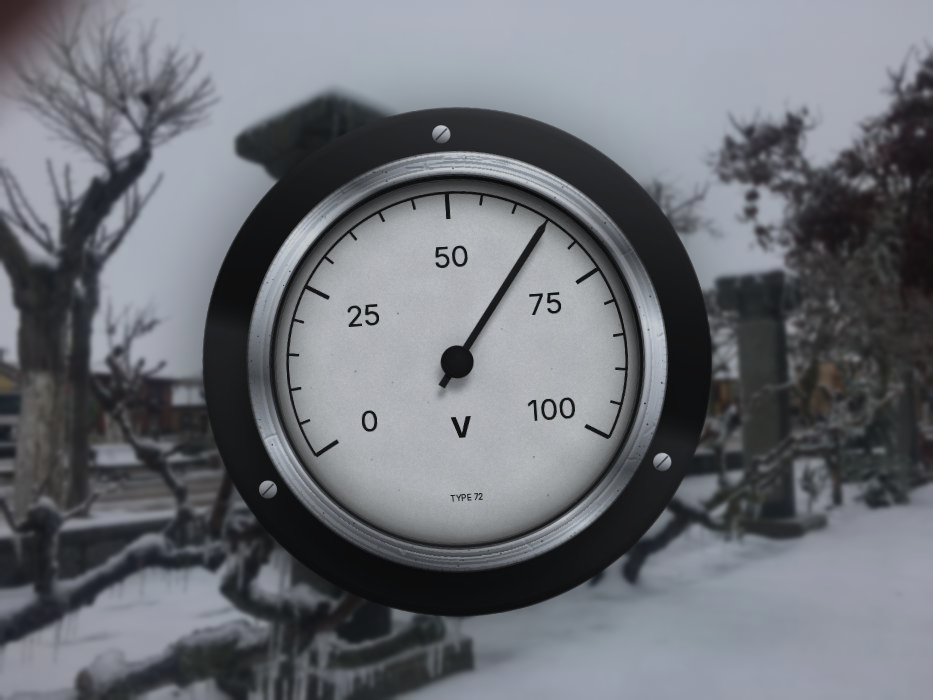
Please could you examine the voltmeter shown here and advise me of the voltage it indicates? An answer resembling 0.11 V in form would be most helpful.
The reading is 65 V
